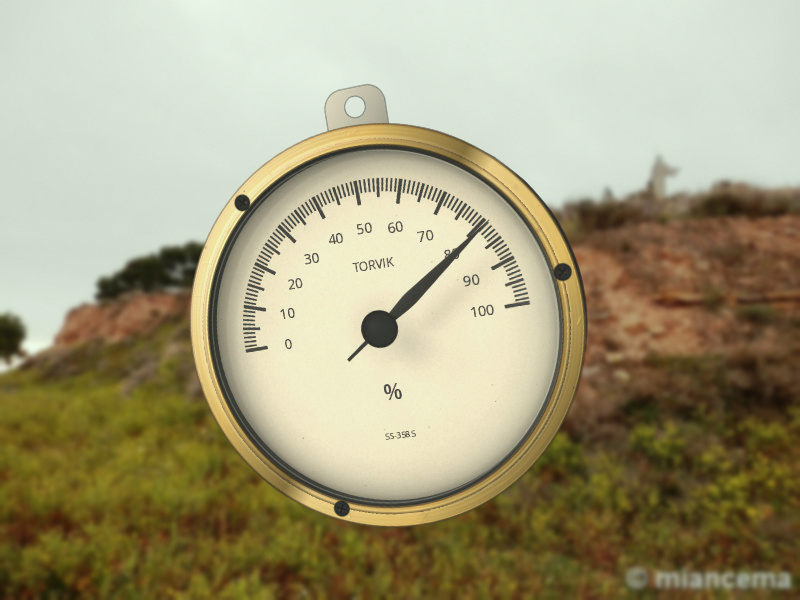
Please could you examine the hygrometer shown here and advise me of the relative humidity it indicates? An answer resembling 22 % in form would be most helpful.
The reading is 81 %
